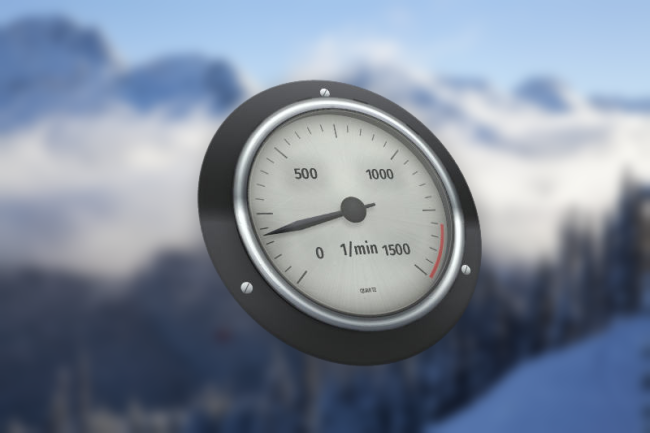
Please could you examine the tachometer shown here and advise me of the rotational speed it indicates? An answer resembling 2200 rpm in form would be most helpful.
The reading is 175 rpm
